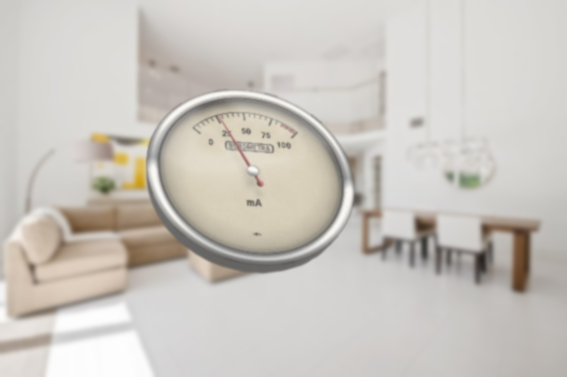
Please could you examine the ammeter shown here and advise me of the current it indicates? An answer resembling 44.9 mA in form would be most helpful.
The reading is 25 mA
